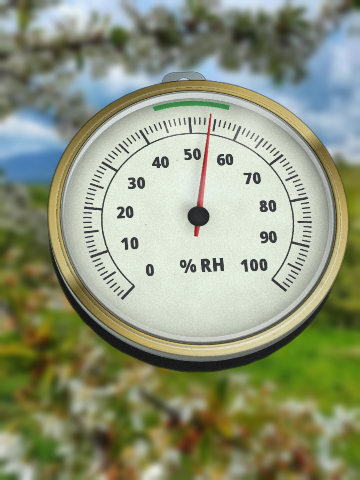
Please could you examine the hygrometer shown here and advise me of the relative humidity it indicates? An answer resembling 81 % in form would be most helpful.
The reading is 54 %
